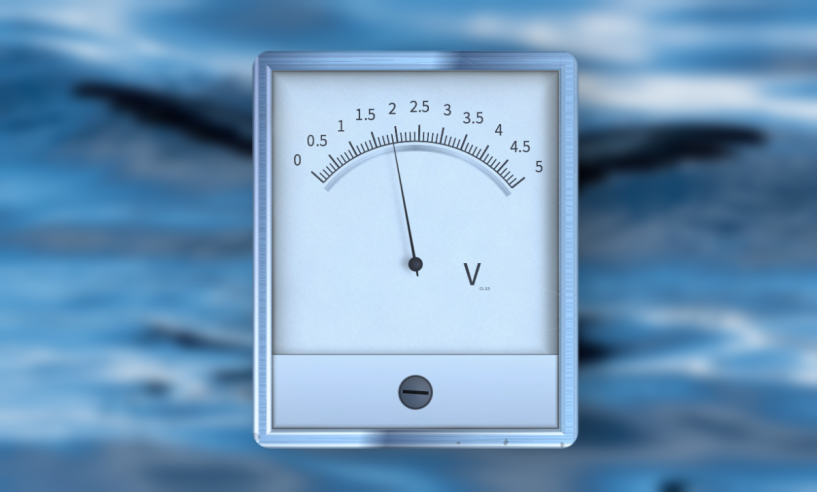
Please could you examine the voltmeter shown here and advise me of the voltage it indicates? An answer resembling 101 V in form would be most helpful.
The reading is 1.9 V
